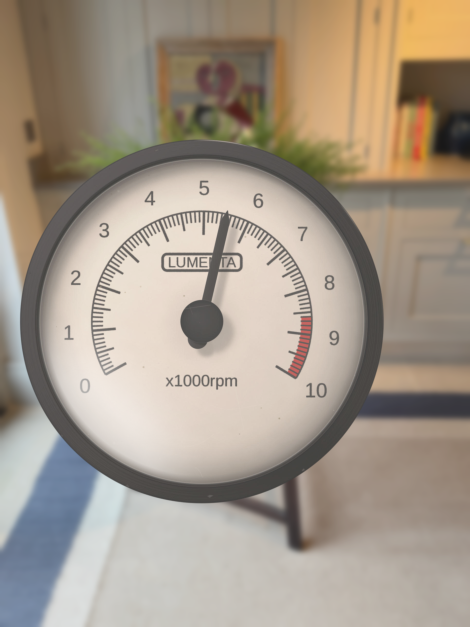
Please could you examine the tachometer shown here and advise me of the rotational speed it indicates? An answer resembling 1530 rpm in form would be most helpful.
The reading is 5500 rpm
